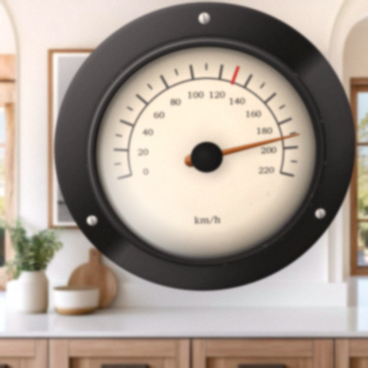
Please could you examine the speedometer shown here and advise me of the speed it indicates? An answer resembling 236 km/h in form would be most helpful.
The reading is 190 km/h
